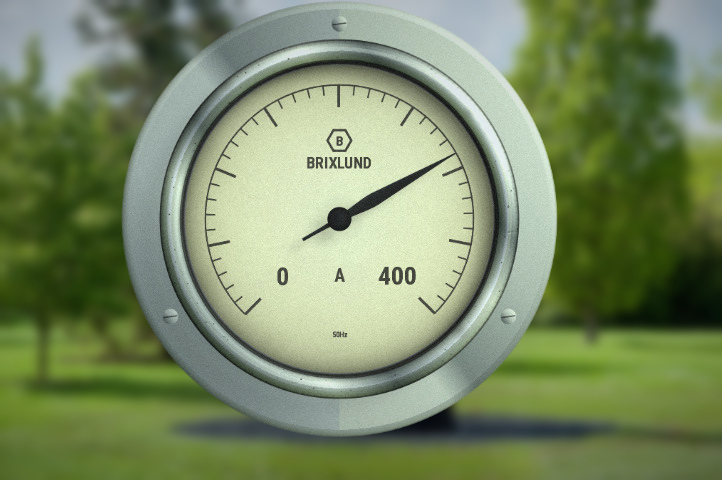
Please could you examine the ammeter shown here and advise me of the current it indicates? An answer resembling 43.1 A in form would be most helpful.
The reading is 290 A
